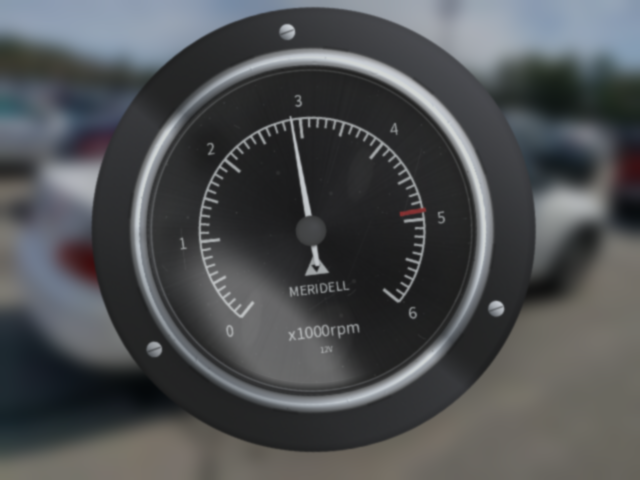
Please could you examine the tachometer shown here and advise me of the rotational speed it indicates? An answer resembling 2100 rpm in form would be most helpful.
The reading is 2900 rpm
